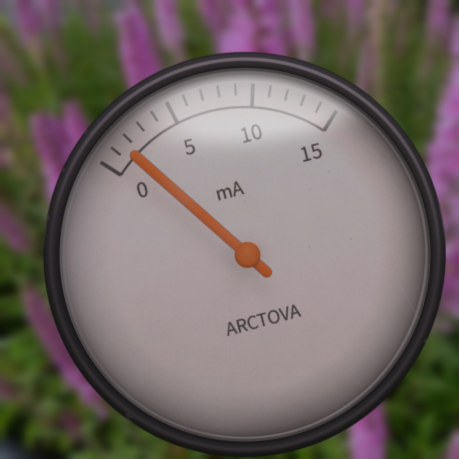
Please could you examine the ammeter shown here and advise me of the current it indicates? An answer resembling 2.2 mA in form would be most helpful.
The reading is 1.5 mA
